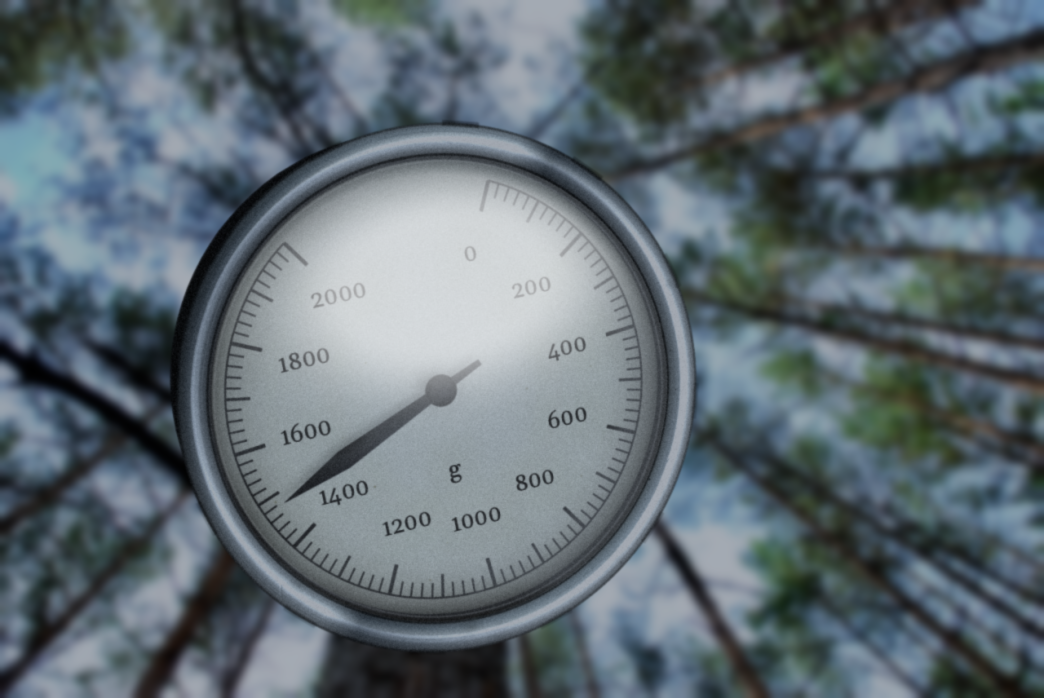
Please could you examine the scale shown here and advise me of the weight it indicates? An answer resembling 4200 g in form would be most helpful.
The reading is 1480 g
